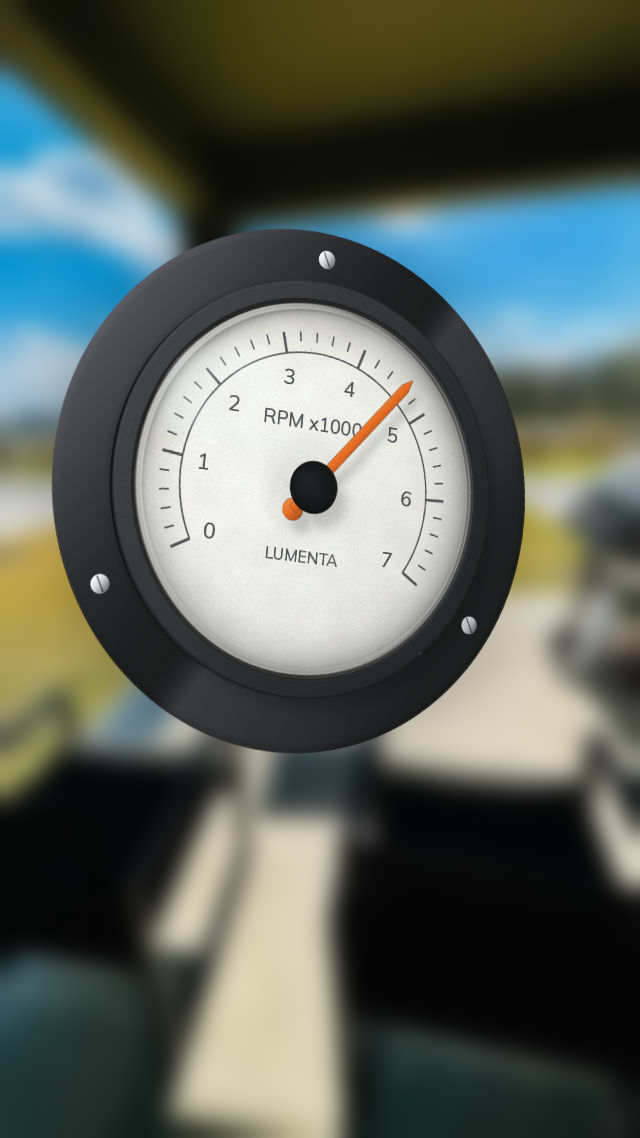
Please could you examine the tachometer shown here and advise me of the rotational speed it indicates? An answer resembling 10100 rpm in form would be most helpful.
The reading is 4600 rpm
